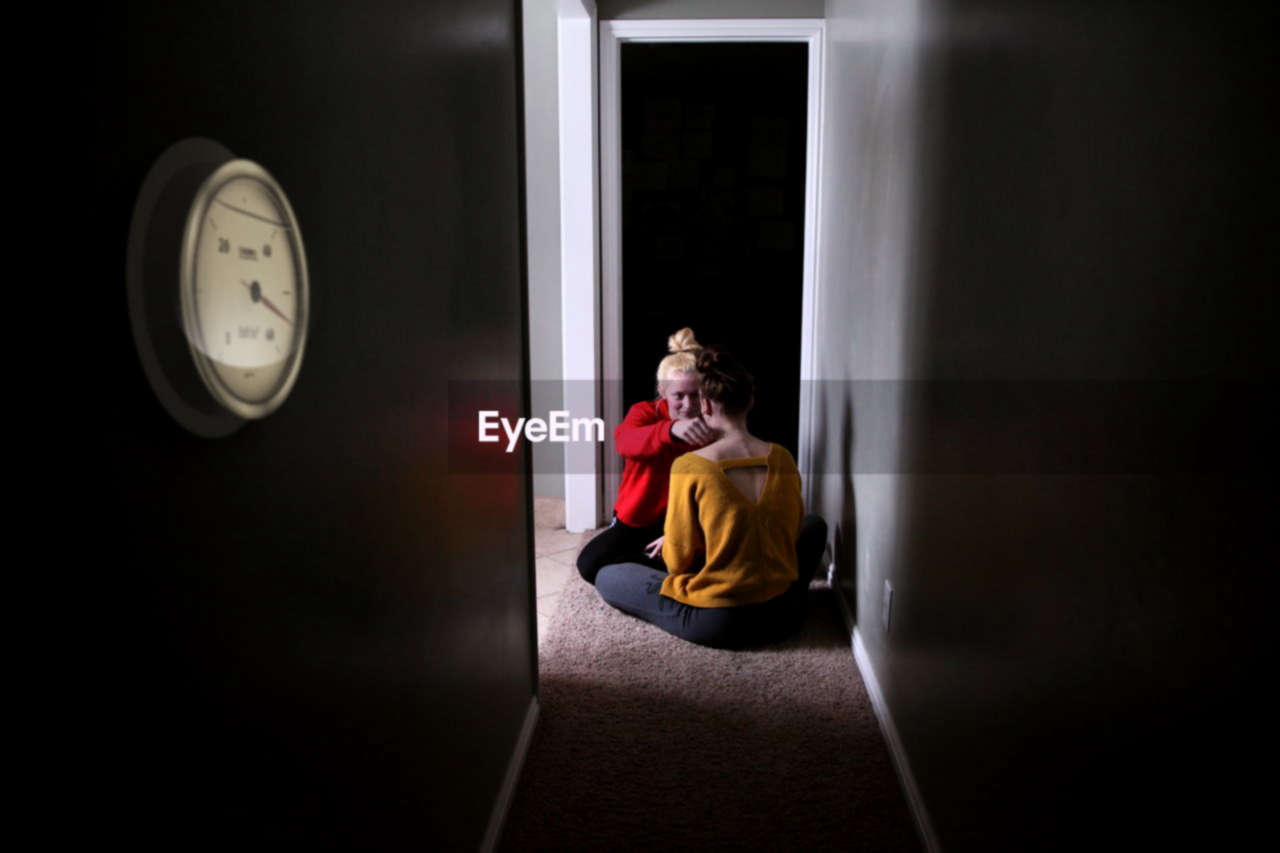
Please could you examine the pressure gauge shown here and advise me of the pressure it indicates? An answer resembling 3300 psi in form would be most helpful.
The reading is 55 psi
